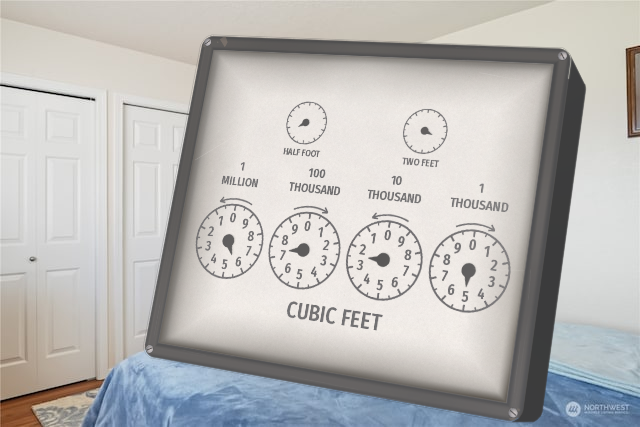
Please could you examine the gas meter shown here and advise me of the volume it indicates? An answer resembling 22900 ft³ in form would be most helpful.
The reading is 572500 ft³
